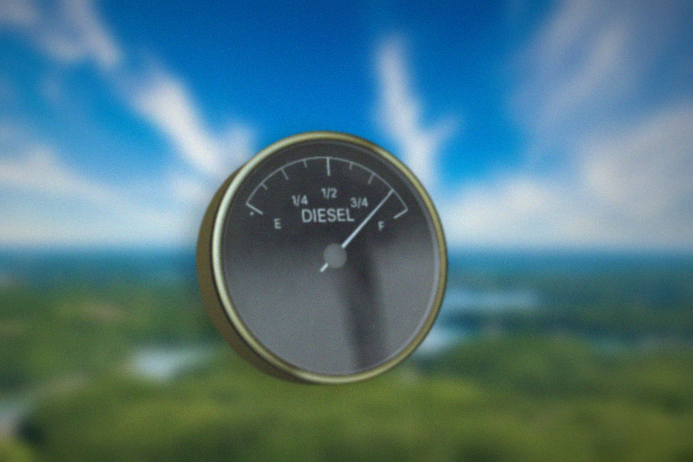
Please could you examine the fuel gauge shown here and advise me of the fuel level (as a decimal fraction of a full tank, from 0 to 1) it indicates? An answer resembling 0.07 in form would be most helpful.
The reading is 0.875
